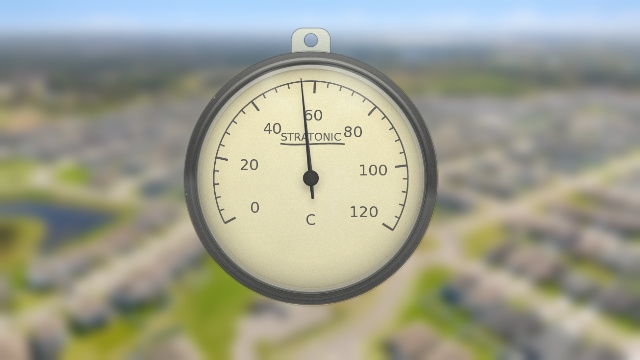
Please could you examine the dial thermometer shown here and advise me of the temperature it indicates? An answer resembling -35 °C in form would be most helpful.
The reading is 56 °C
